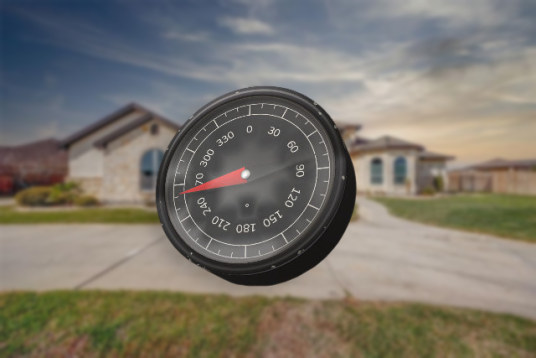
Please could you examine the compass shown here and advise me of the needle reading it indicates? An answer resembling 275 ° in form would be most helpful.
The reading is 260 °
